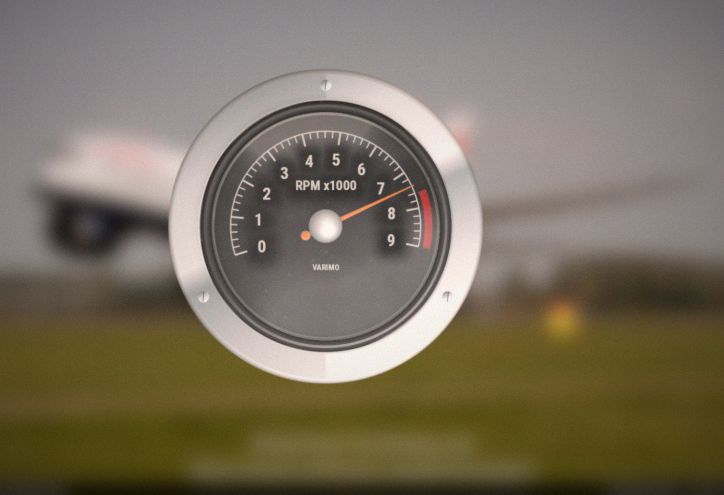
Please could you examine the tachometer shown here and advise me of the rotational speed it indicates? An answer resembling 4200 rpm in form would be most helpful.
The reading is 7400 rpm
